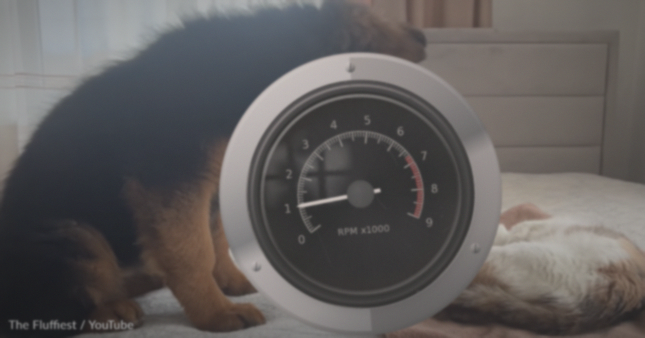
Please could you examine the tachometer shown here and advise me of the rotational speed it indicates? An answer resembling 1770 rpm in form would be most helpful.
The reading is 1000 rpm
